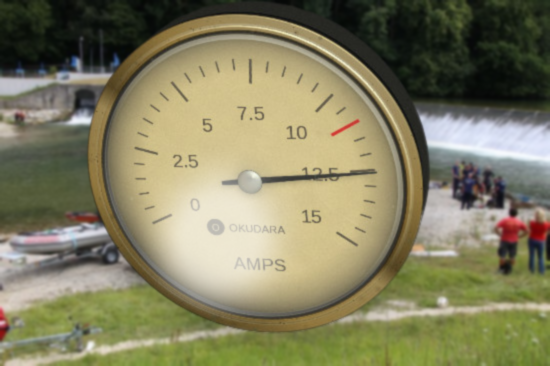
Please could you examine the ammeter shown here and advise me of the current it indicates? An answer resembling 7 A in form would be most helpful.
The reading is 12.5 A
